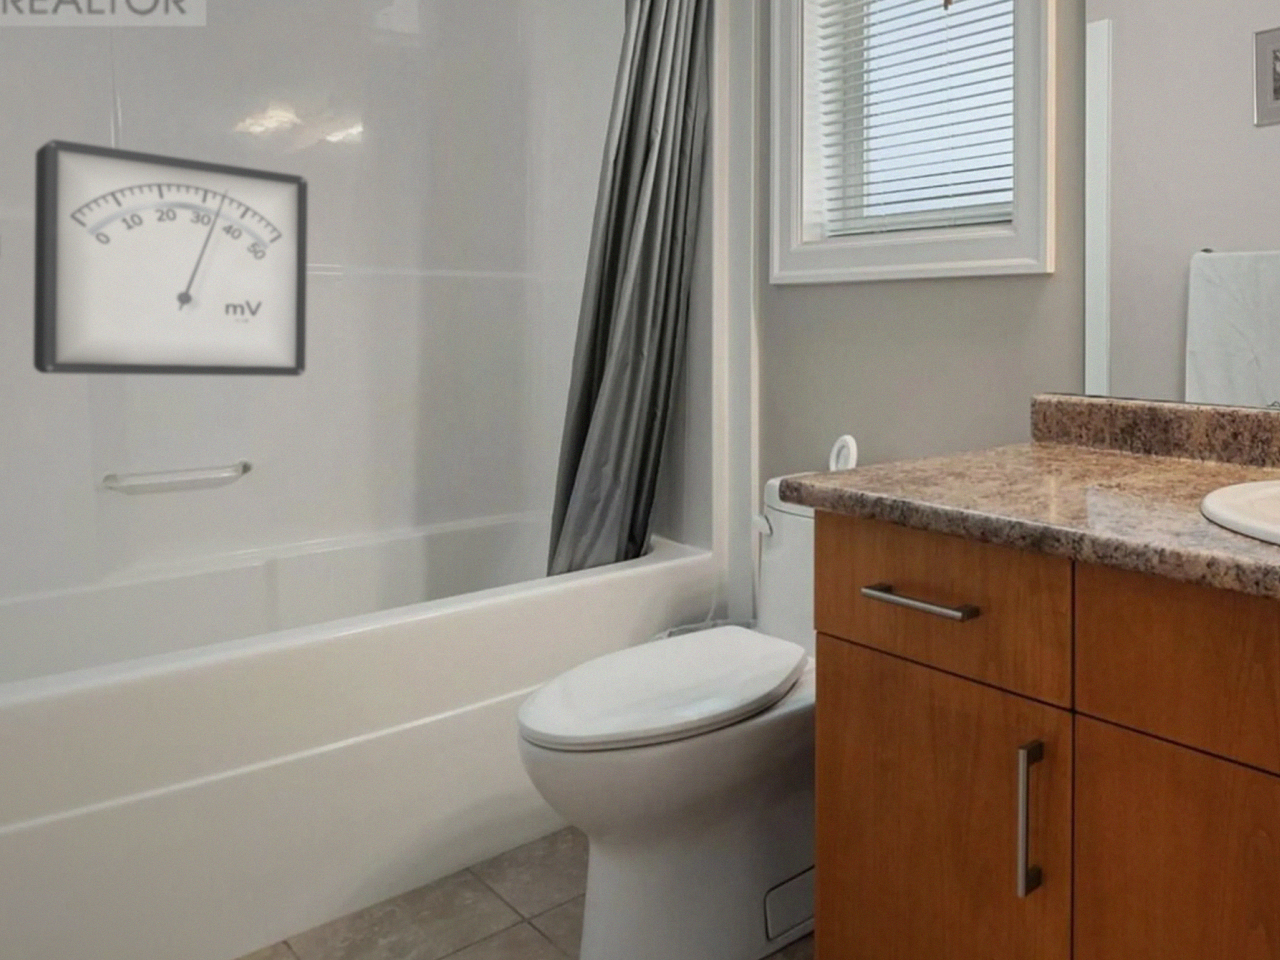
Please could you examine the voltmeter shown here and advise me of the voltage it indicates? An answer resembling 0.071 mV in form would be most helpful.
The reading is 34 mV
